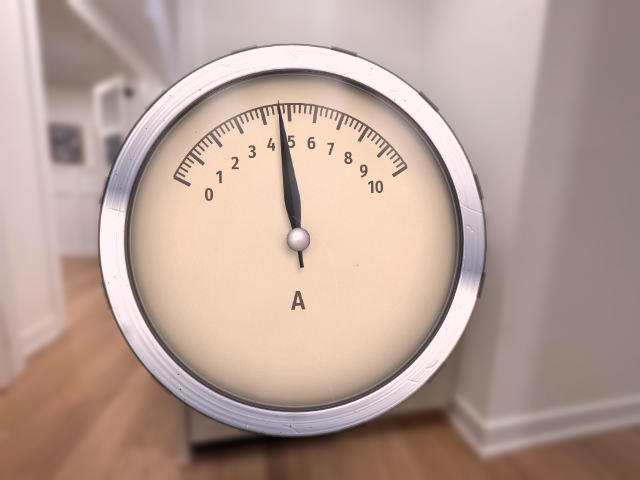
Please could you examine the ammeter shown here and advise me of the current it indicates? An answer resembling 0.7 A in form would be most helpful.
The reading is 4.6 A
